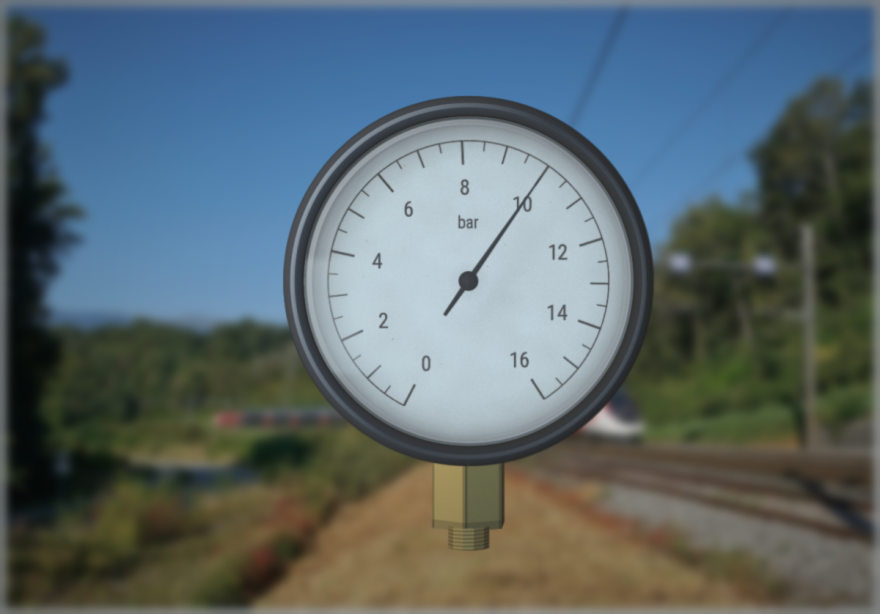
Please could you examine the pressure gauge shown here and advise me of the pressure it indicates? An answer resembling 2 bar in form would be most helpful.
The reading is 10 bar
